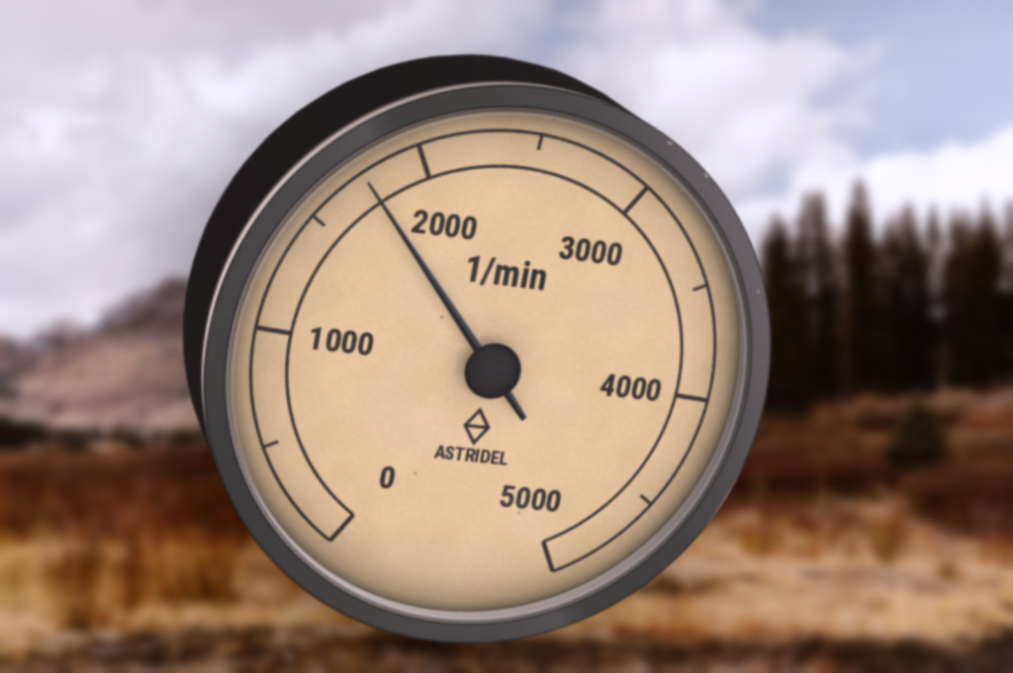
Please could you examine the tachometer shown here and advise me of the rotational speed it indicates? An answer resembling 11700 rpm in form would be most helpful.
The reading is 1750 rpm
